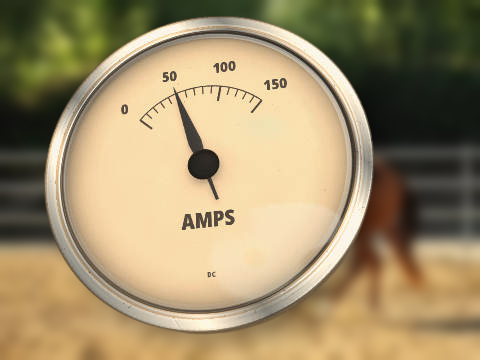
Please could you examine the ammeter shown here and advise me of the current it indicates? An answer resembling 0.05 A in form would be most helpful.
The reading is 50 A
